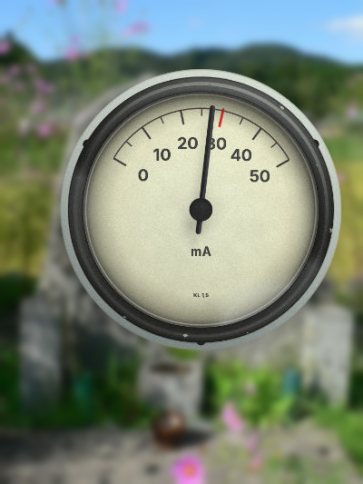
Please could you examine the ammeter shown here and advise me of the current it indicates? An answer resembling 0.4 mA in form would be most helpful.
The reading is 27.5 mA
